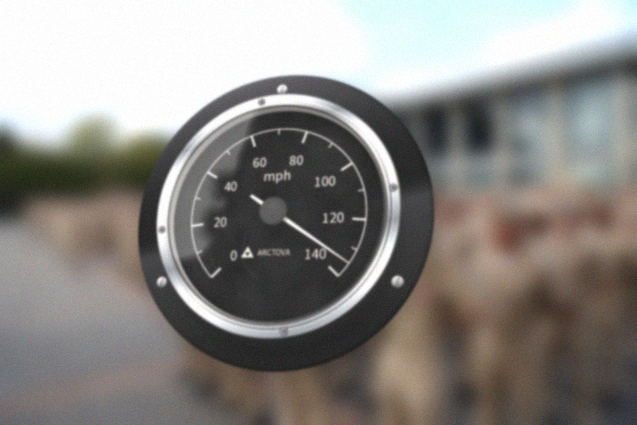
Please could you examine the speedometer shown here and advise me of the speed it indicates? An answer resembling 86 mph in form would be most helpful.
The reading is 135 mph
